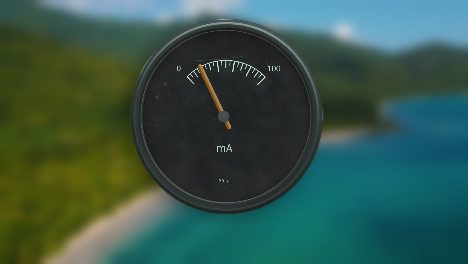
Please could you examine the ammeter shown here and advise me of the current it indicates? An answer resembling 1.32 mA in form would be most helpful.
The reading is 20 mA
